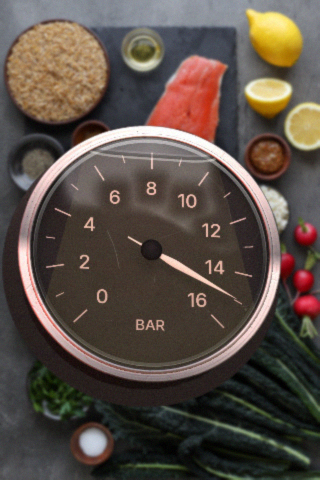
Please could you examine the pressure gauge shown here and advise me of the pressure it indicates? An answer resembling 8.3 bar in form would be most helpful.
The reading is 15 bar
